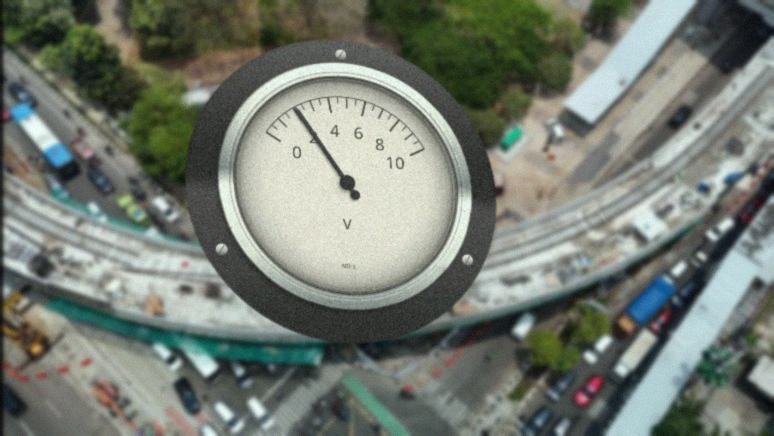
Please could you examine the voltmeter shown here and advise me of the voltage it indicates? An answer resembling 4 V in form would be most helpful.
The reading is 2 V
